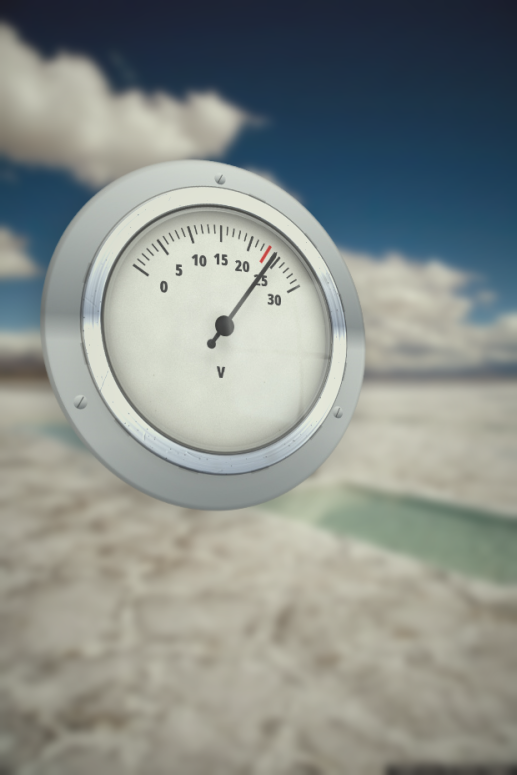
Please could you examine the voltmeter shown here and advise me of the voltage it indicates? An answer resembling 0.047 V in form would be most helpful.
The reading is 24 V
